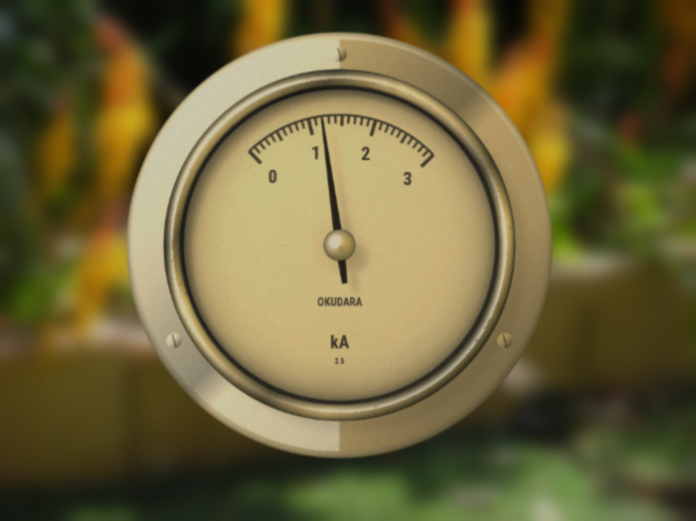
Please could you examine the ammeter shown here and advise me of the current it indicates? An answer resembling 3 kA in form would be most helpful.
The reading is 1.2 kA
